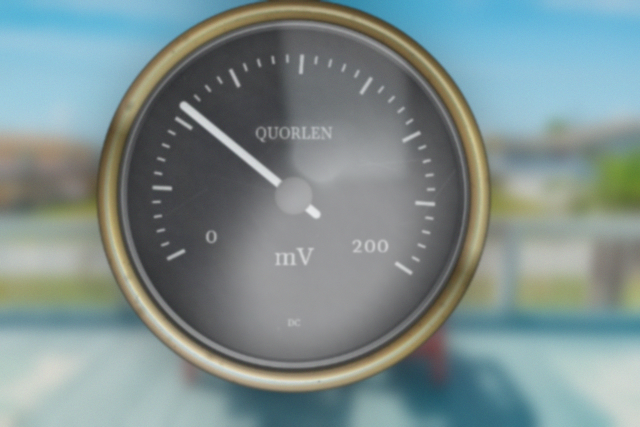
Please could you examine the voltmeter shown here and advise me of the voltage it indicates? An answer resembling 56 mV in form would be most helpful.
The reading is 55 mV
